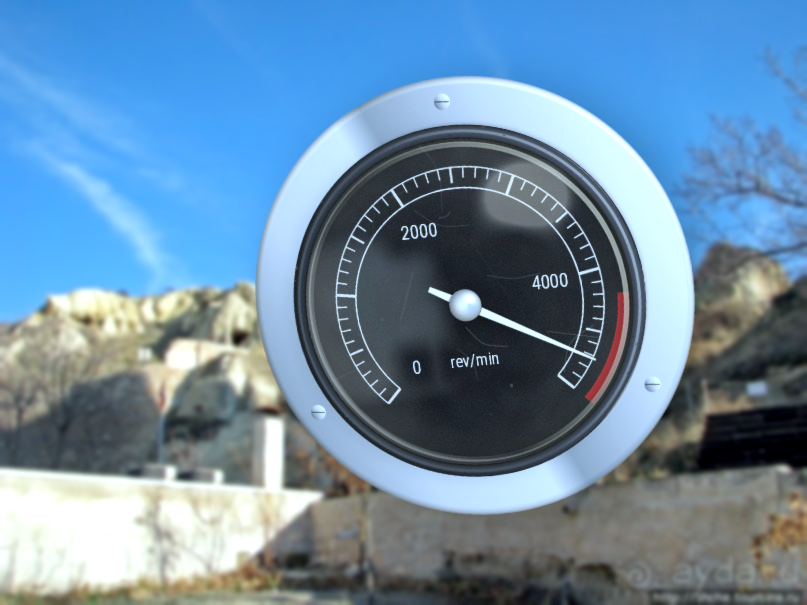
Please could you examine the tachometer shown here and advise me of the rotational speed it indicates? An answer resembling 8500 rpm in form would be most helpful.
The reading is 4700 rpm
